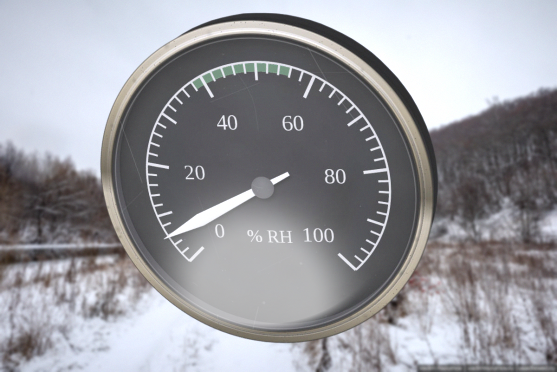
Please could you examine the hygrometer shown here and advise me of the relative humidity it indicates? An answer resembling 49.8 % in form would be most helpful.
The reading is 6 %
